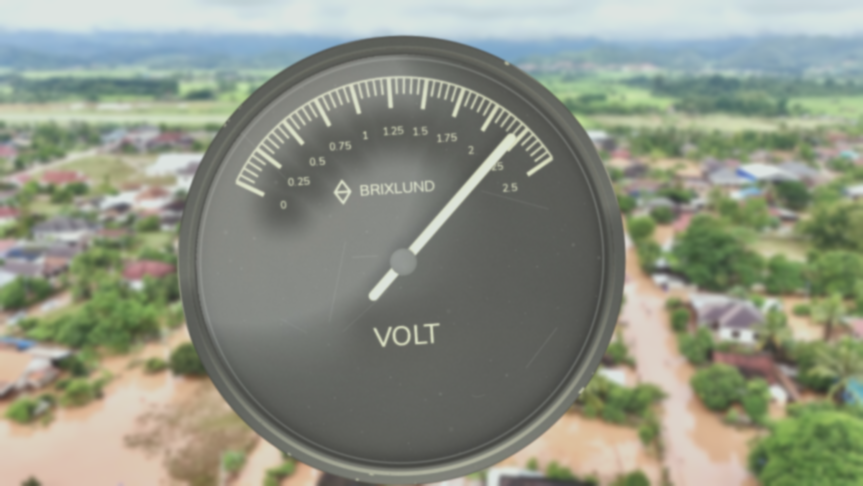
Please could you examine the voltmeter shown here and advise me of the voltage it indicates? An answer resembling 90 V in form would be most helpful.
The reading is 2.2 V
